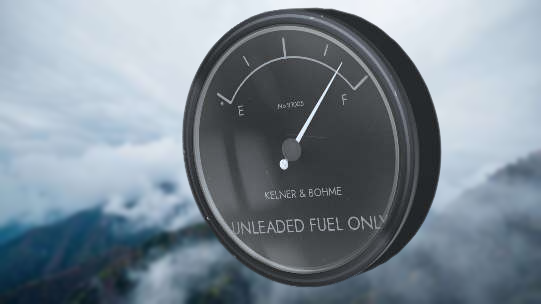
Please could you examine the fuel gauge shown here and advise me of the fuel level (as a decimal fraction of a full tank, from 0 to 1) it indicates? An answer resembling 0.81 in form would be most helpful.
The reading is 0.875
